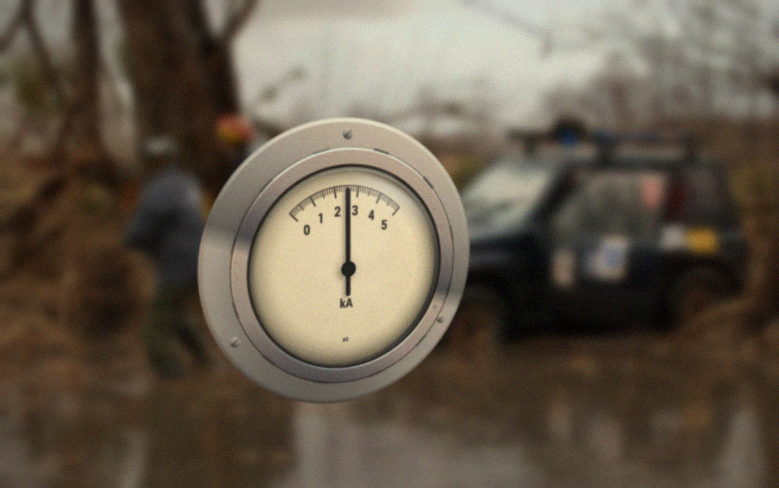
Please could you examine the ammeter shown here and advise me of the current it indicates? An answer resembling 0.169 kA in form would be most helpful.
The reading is 2.5 kA
